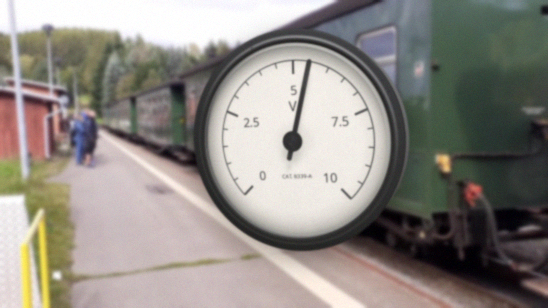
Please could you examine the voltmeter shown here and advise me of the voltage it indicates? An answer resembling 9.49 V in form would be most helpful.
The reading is 5.5 V
